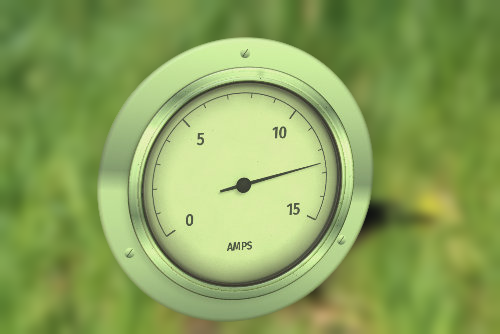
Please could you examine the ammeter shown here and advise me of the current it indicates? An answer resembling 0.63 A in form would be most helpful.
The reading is 12.5 A
